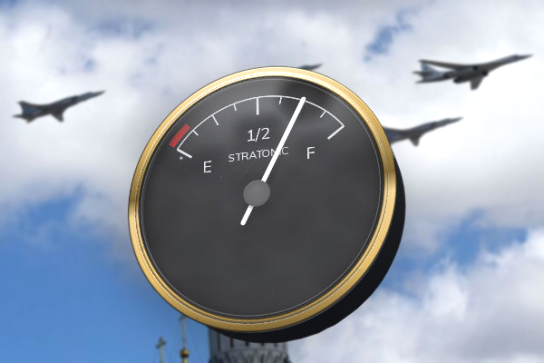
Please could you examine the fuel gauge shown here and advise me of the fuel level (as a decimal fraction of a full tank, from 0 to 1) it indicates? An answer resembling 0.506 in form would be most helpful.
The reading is 0.75
